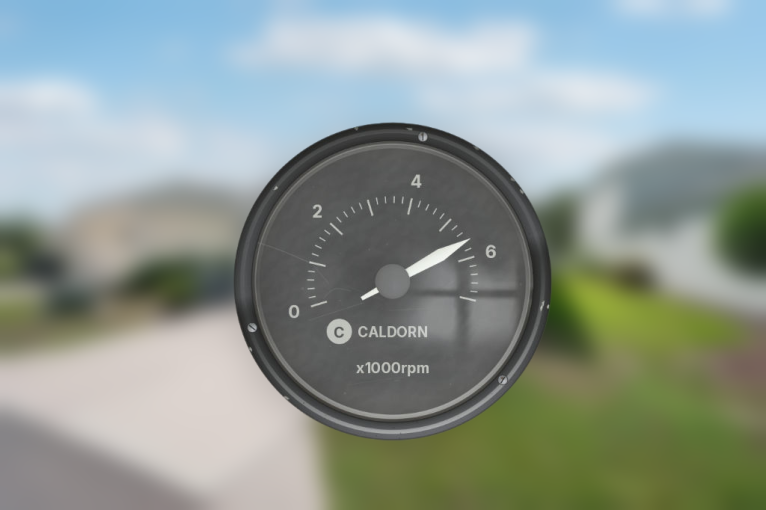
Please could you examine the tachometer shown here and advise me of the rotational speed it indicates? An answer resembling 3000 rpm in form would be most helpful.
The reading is 5600 rpm
